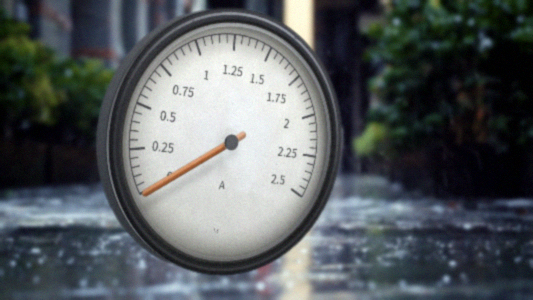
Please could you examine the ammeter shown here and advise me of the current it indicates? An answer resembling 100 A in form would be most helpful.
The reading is 0 A
